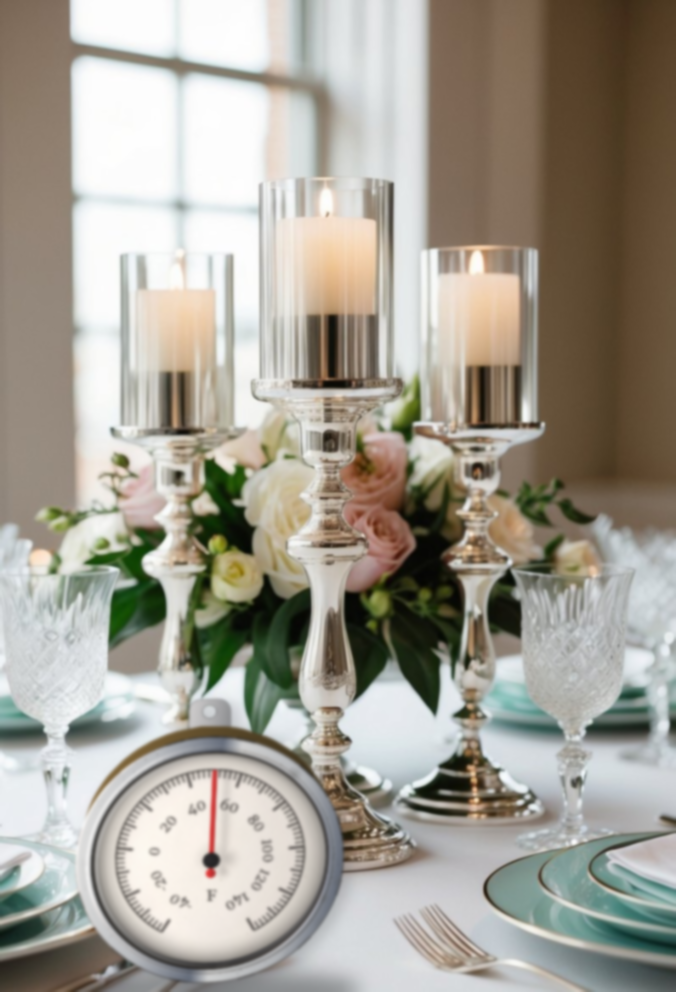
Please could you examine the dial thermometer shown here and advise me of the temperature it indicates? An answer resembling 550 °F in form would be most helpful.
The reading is 50 °F
